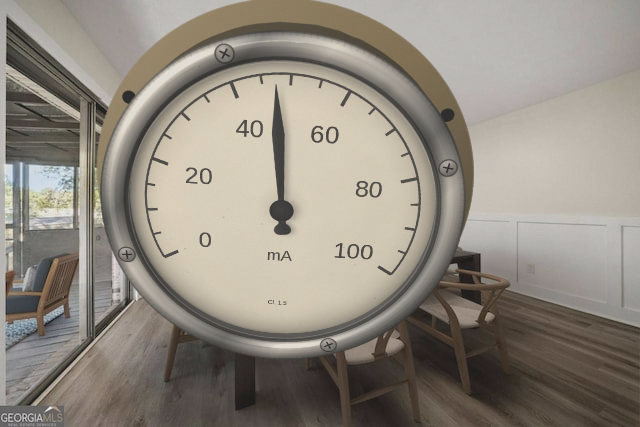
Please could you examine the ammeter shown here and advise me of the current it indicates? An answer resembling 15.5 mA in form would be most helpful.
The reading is 47.5 mA
